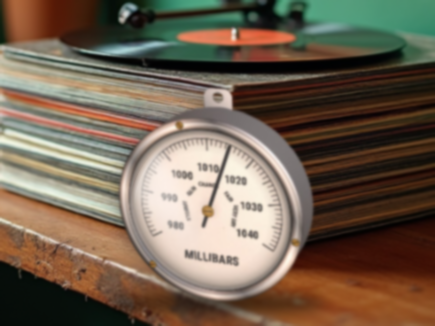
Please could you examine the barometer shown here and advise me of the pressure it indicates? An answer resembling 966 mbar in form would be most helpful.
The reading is 1015 mbar
